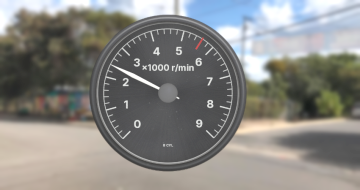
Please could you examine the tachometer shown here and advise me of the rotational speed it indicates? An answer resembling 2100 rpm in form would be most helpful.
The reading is 2400 rpm
